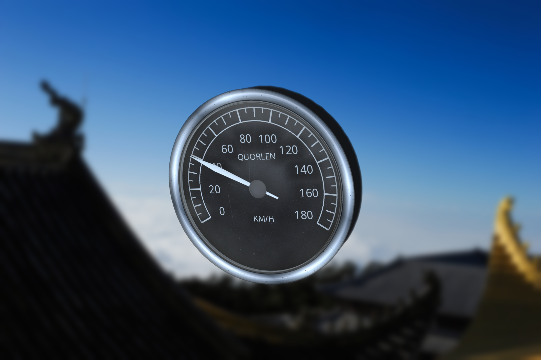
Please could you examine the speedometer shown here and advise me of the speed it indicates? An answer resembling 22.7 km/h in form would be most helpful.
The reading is 40 km/h
